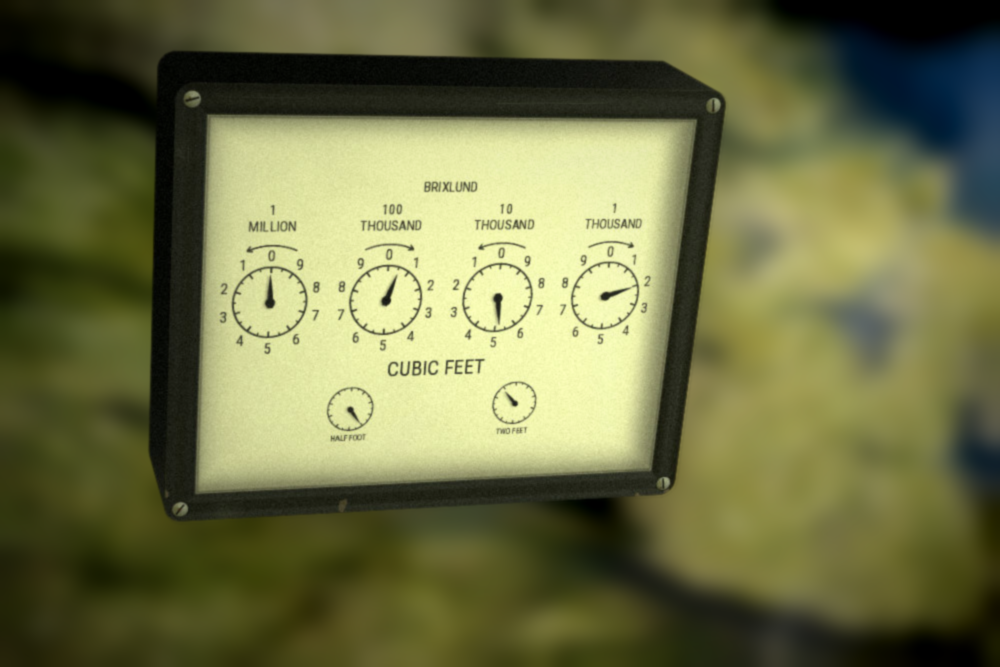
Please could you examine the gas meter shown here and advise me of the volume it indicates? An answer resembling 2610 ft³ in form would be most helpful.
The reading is 5200 ft³
